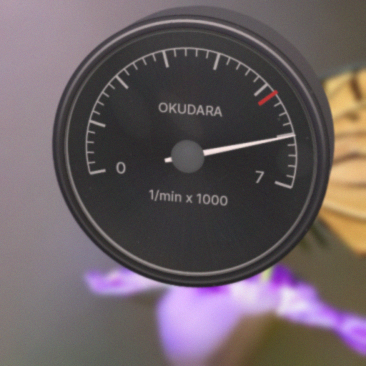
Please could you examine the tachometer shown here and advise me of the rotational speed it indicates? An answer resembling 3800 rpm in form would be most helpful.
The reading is 6000 rpm
